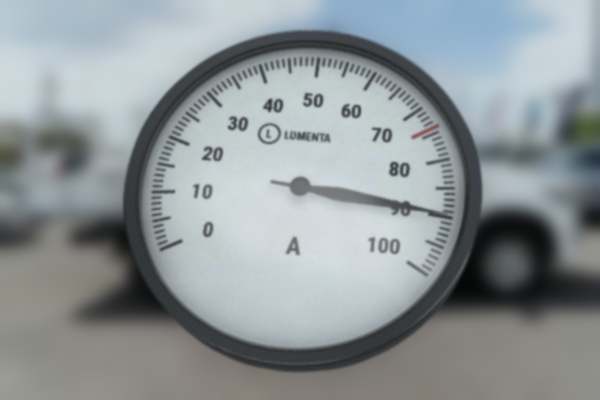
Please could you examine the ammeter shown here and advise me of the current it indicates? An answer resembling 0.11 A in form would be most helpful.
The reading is 90 A
